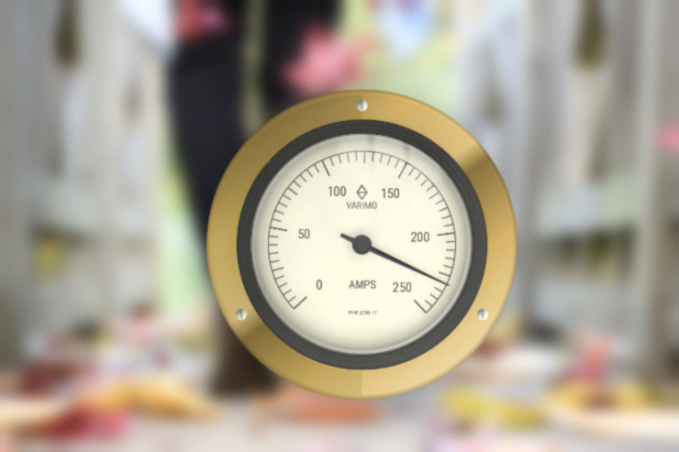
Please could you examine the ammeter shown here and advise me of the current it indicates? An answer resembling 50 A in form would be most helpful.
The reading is 230 A
